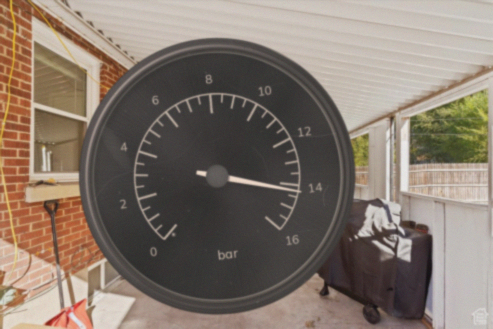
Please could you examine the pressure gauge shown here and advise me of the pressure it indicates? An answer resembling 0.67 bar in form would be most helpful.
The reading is 14.25 bar
